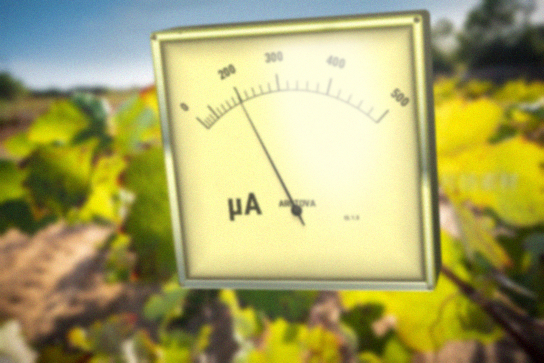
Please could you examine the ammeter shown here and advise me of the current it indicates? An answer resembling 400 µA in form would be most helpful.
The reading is 200 µA
